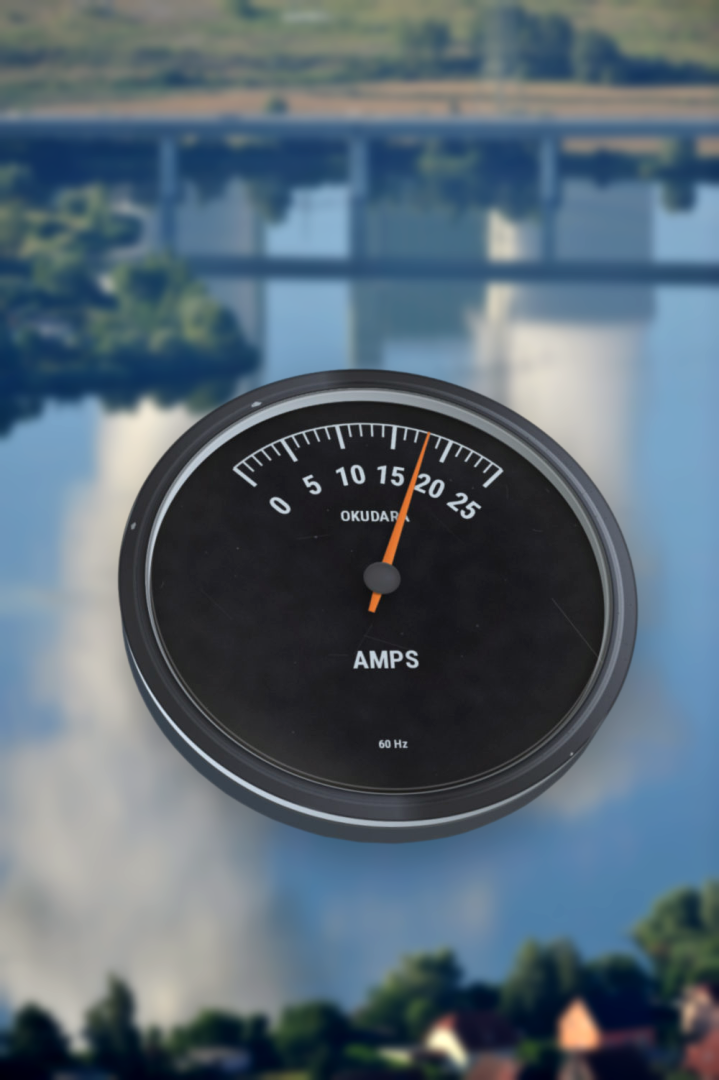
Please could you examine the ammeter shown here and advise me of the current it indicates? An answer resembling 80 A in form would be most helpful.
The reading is 18 A
